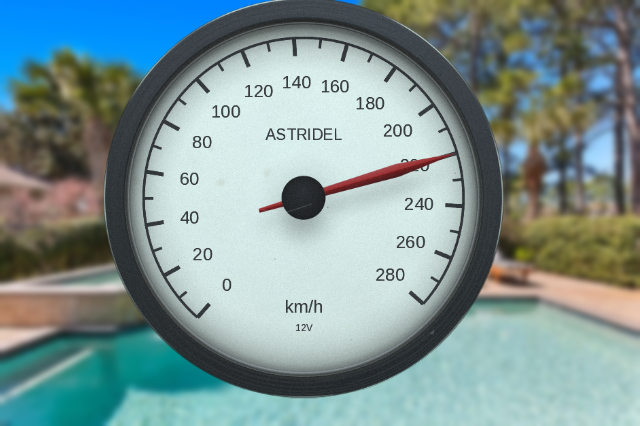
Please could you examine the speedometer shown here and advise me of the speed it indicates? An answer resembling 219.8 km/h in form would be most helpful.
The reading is 220 km/h
